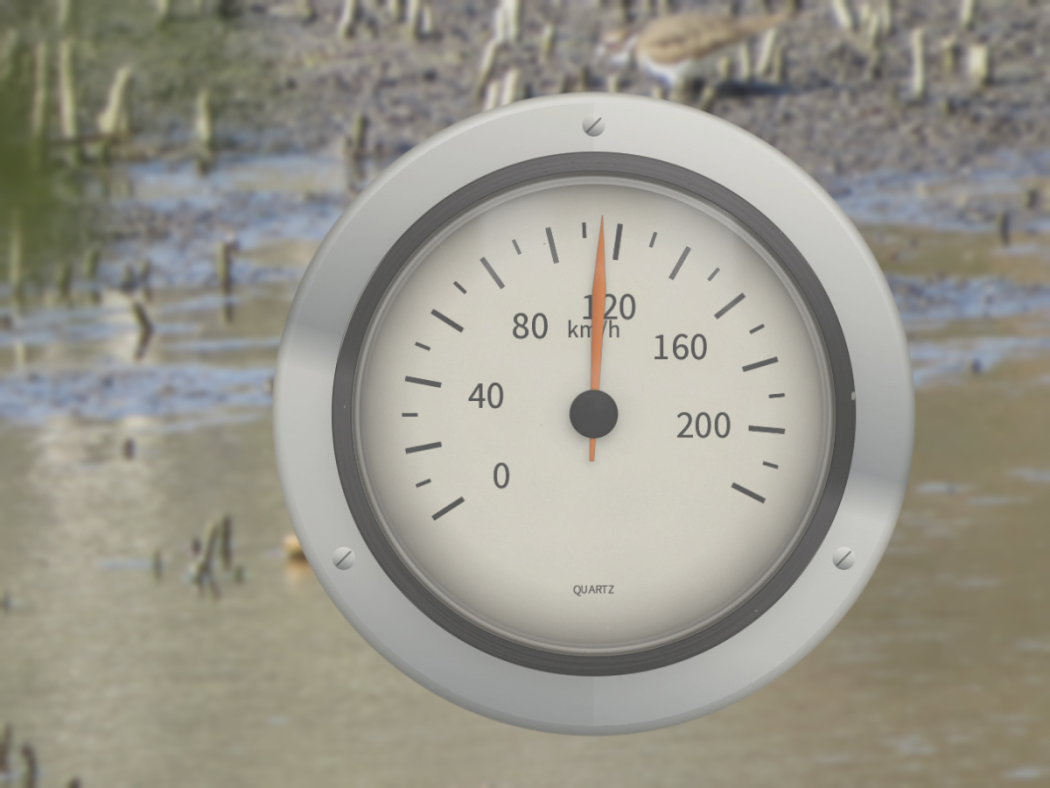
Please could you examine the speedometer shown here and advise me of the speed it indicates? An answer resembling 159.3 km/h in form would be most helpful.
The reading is 115 km/h
